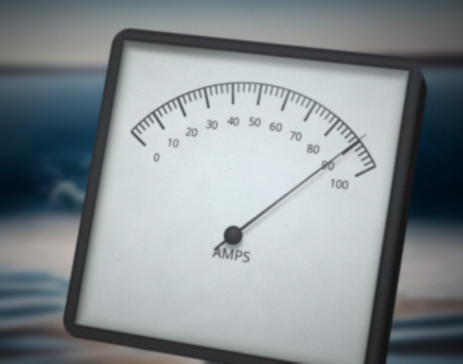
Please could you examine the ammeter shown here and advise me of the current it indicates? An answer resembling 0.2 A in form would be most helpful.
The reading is 90 A
